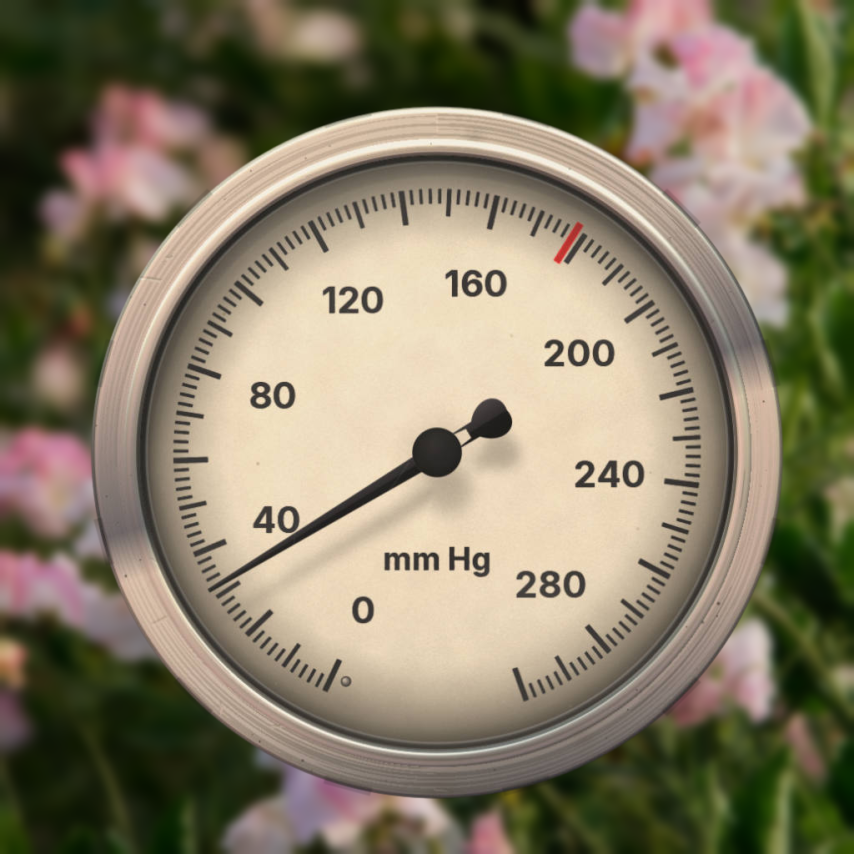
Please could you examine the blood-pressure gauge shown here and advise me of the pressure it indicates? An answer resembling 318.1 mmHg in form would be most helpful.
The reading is 32 mmHg
